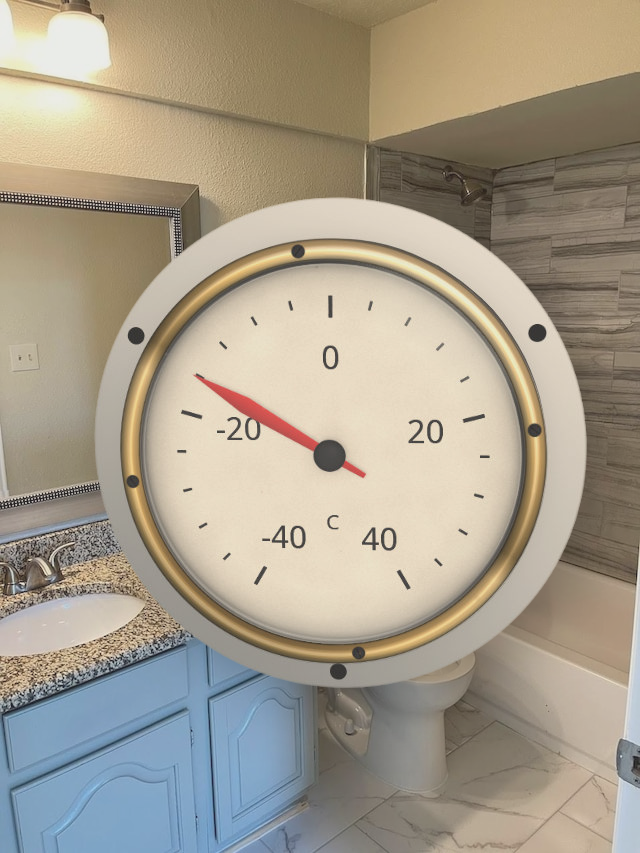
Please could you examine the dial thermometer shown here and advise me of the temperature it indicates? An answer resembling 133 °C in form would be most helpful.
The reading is -16 °C
